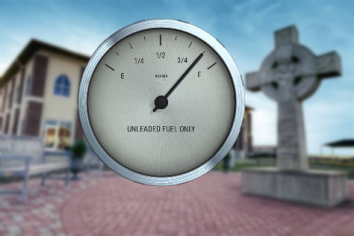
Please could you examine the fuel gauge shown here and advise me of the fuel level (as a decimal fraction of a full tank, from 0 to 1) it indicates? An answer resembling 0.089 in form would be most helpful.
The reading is 0.875
